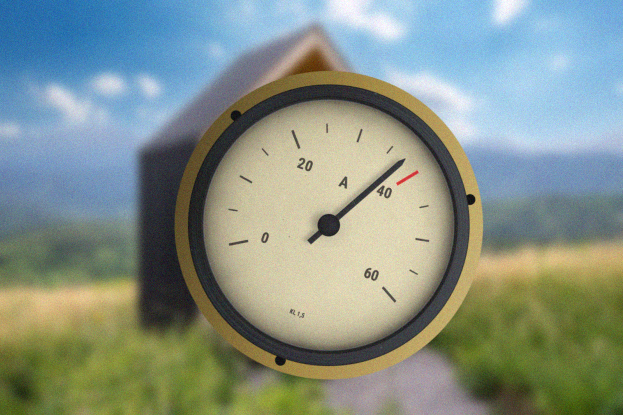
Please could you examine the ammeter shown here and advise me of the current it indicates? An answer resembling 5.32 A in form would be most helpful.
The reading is 37.5 A
